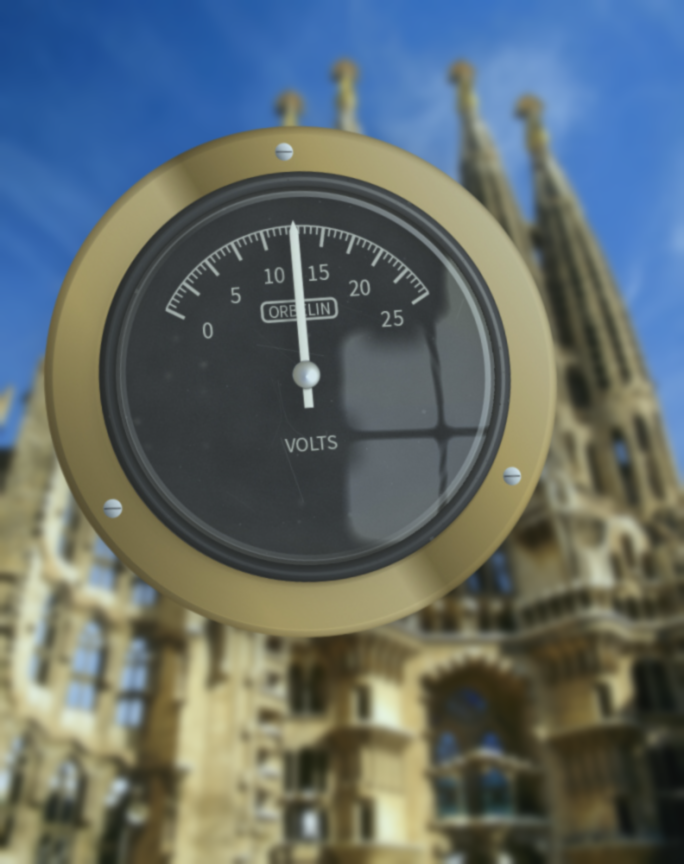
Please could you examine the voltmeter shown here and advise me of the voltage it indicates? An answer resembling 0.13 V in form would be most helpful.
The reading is 12.5 V
